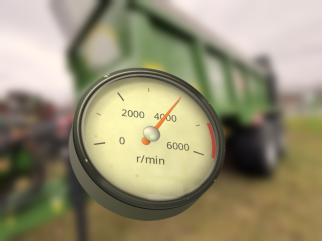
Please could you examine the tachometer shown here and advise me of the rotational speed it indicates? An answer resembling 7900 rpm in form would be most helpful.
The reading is 4000 rpm
